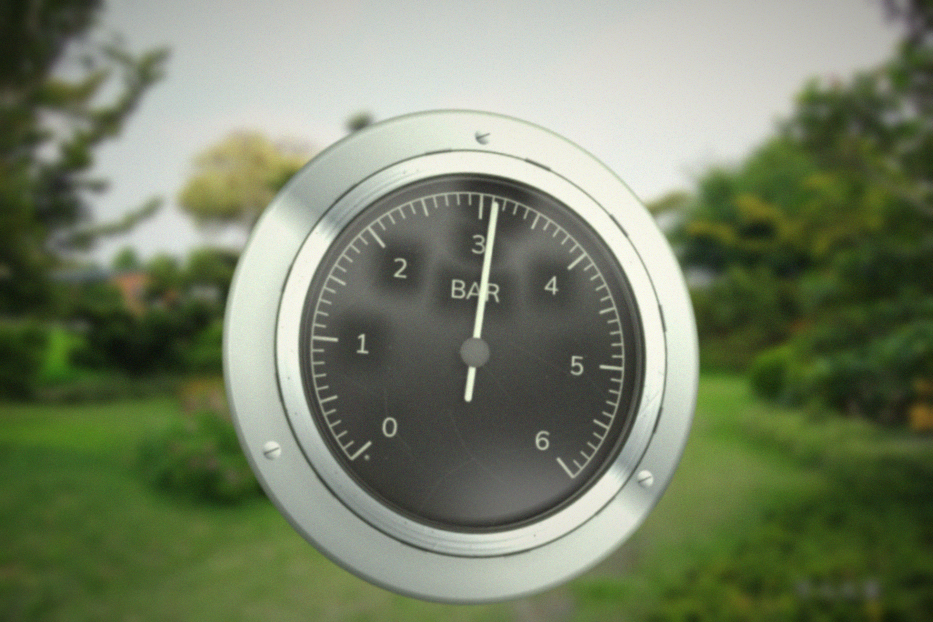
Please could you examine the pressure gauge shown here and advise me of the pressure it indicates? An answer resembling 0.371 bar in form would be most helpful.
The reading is 3.1 bar
